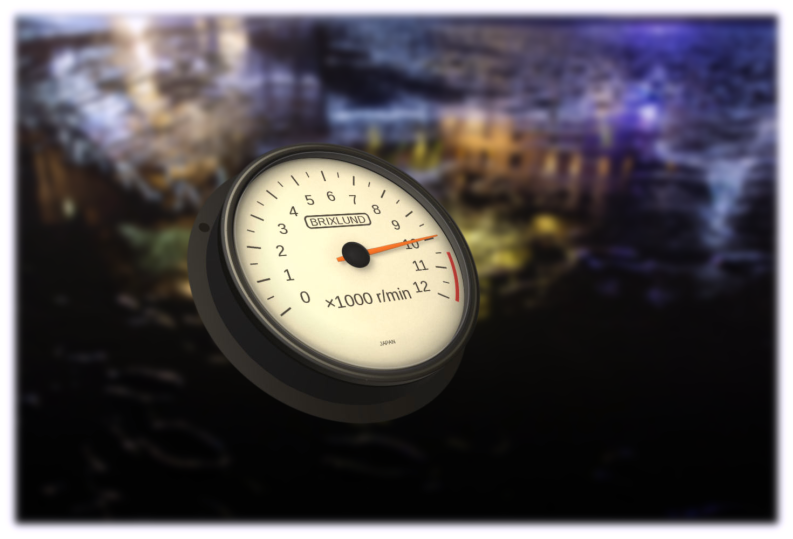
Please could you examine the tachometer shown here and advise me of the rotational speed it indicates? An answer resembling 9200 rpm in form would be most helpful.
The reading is 10000 rpm
